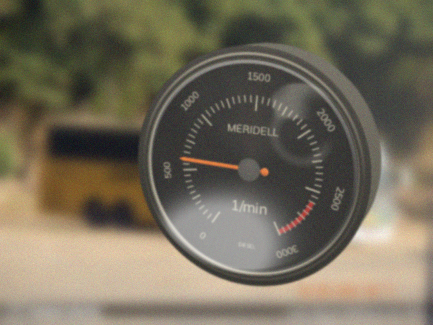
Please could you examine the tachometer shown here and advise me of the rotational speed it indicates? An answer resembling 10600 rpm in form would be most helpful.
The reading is 600 rpm
